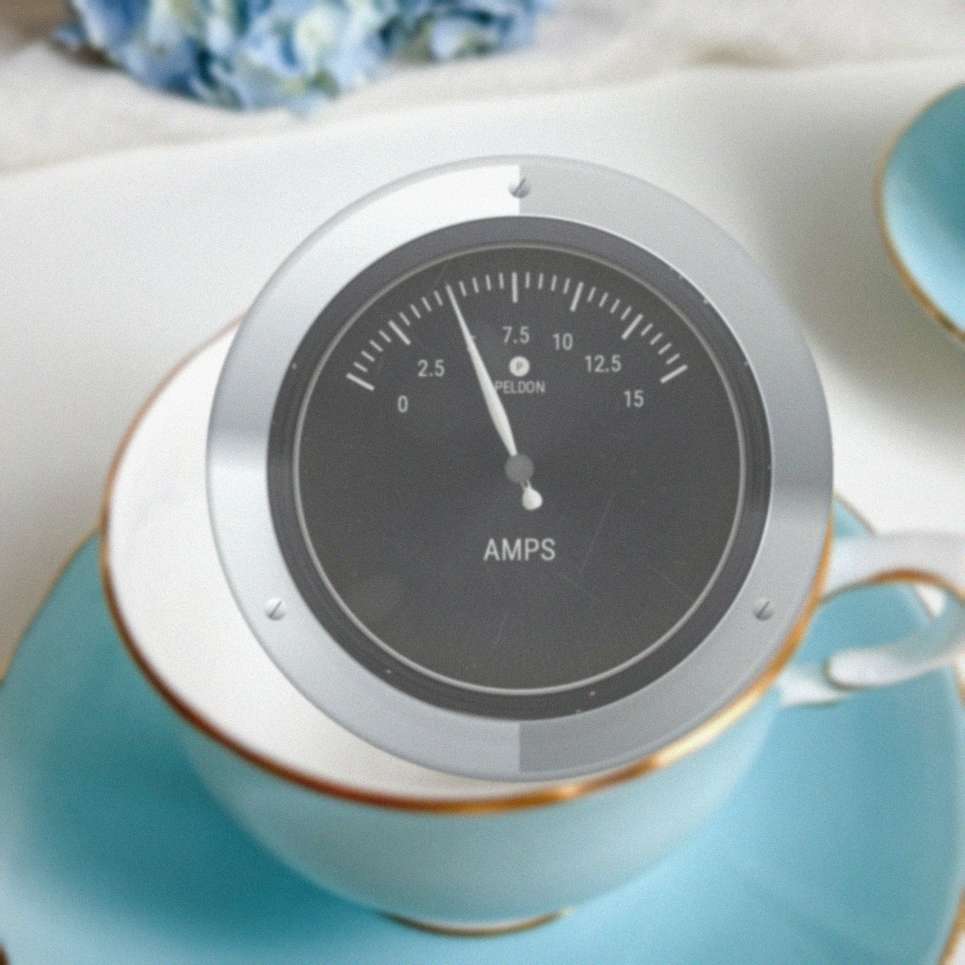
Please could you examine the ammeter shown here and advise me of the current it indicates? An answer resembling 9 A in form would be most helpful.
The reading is 5 A
